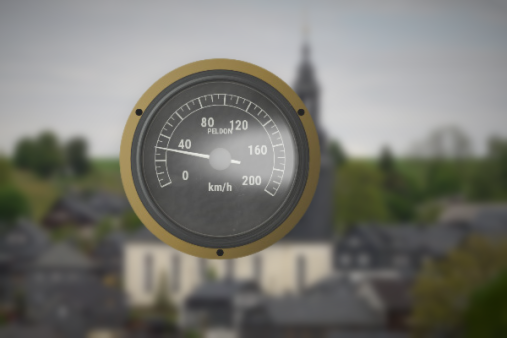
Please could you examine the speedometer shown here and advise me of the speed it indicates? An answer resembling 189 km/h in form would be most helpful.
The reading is 30 km/h
